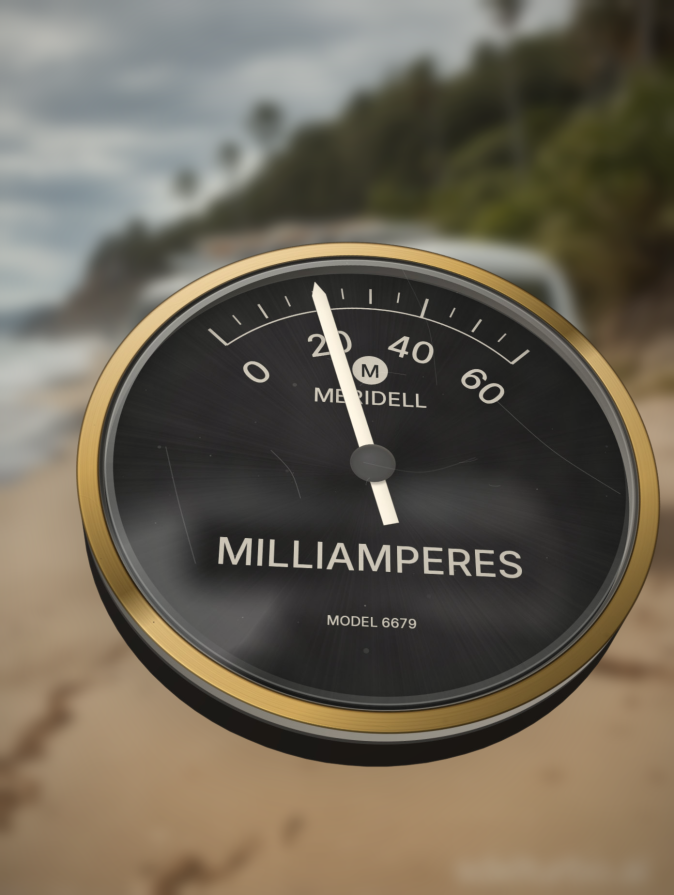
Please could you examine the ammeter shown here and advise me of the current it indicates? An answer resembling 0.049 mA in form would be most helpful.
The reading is 20 mA
